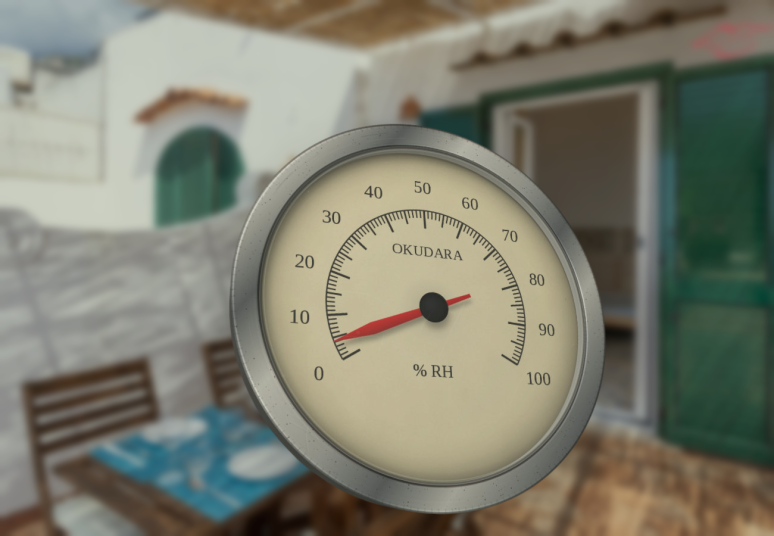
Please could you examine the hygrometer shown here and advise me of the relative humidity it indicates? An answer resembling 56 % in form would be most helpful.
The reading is 4 %
